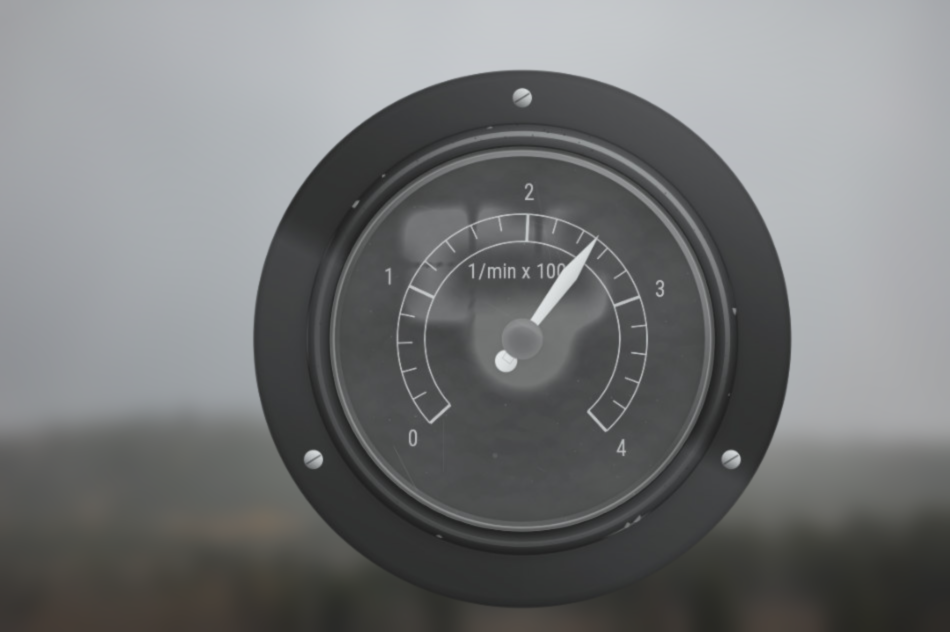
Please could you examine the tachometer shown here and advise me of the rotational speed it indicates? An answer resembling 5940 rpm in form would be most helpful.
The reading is 2500 rpm
